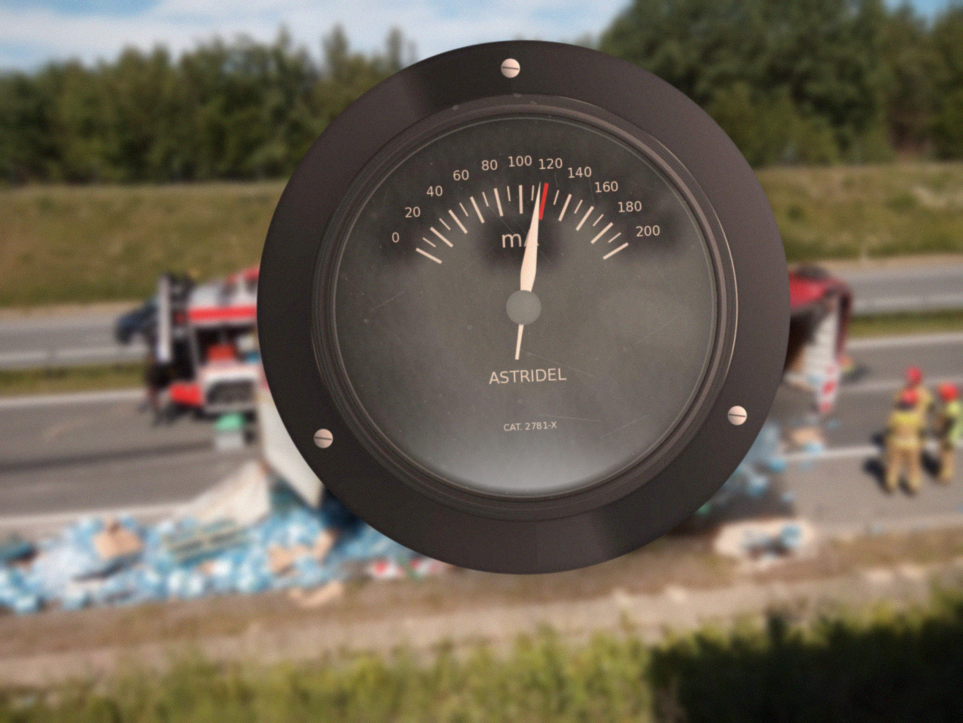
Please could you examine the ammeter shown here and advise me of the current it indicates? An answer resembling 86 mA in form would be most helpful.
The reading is 115 mA
